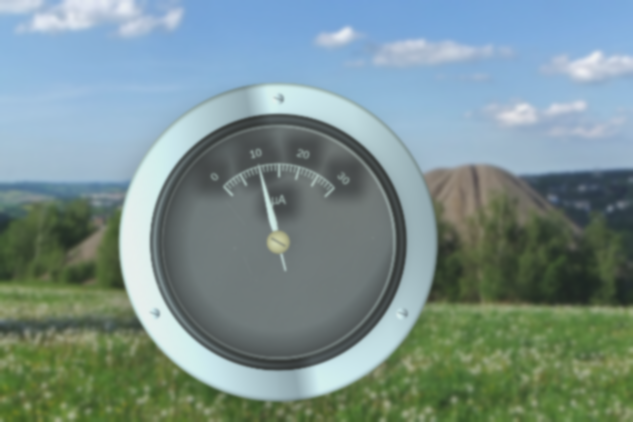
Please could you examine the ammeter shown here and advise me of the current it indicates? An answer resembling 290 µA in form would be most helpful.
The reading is 10 µA
